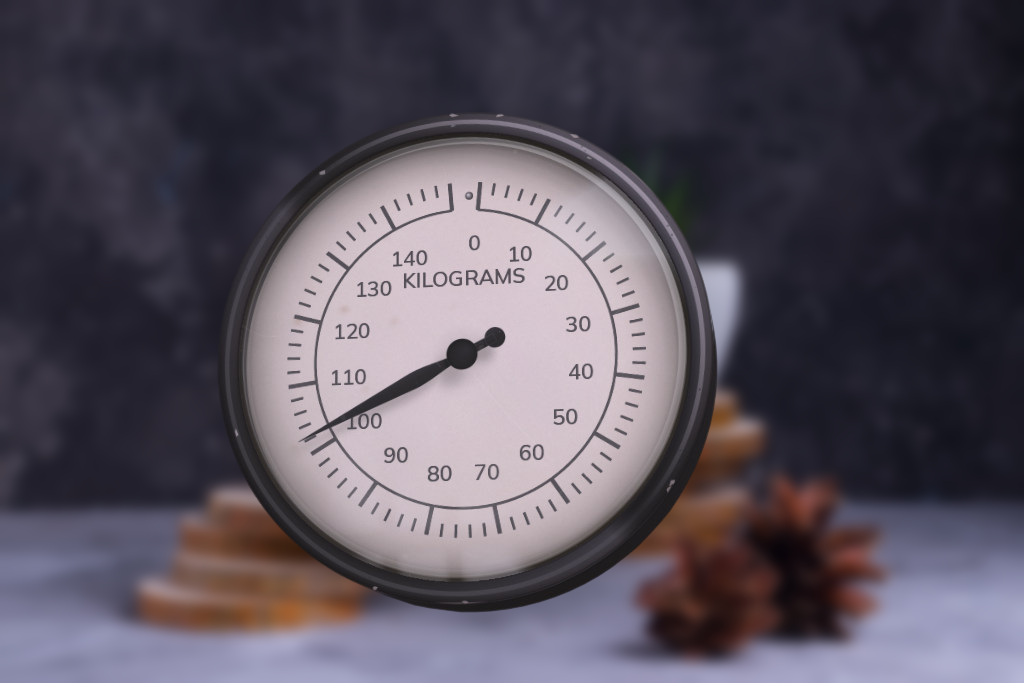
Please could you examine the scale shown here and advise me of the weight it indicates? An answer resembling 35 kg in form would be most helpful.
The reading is 102 kg
